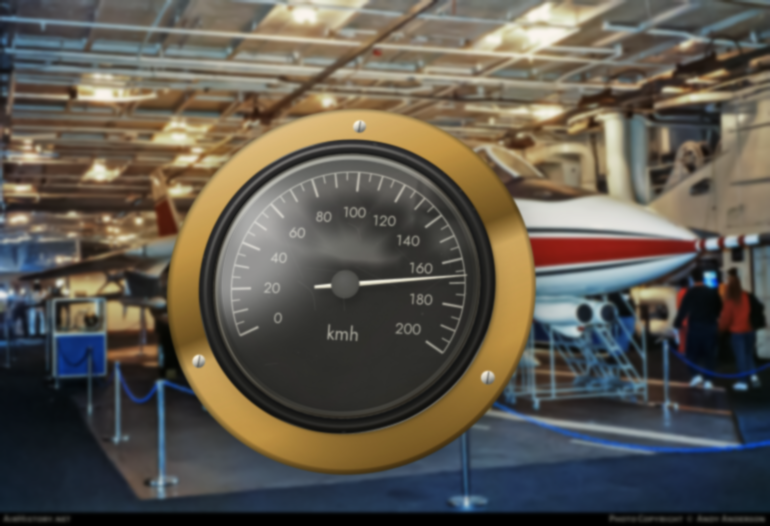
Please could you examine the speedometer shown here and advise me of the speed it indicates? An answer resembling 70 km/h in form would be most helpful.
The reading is 167.5 km/h
